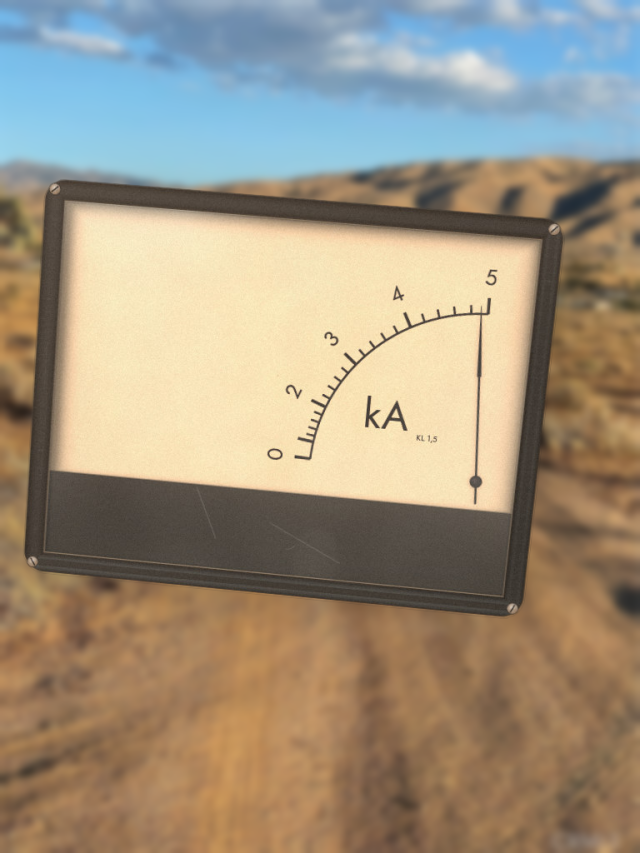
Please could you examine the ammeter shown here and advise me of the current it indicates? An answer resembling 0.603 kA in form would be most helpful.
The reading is 4.9 kA
